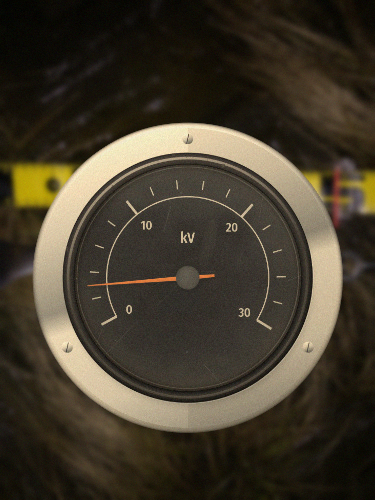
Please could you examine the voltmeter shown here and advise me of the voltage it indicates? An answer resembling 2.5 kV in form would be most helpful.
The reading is 3 kV
